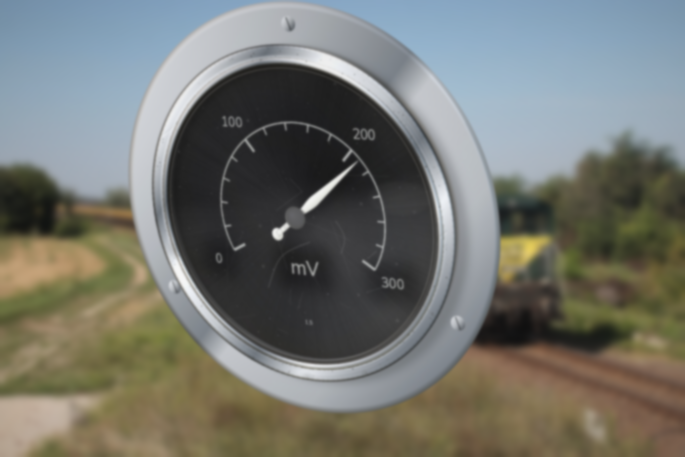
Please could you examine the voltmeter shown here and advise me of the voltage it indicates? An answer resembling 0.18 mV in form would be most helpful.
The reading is 210 mV
